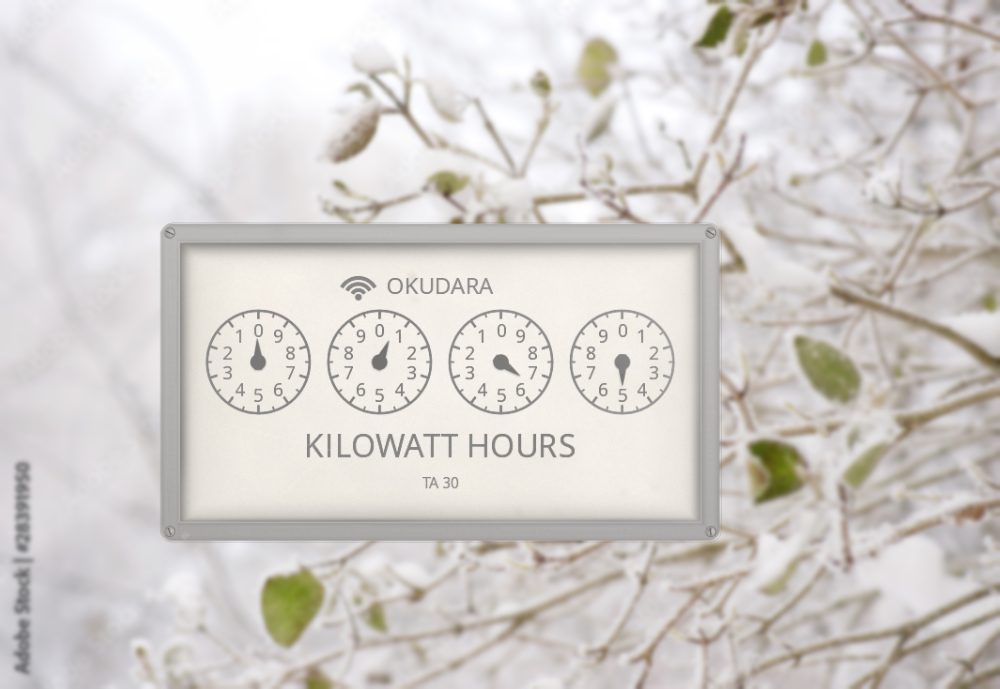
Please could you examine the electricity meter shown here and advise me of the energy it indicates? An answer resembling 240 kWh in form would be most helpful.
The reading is 65 kWh
